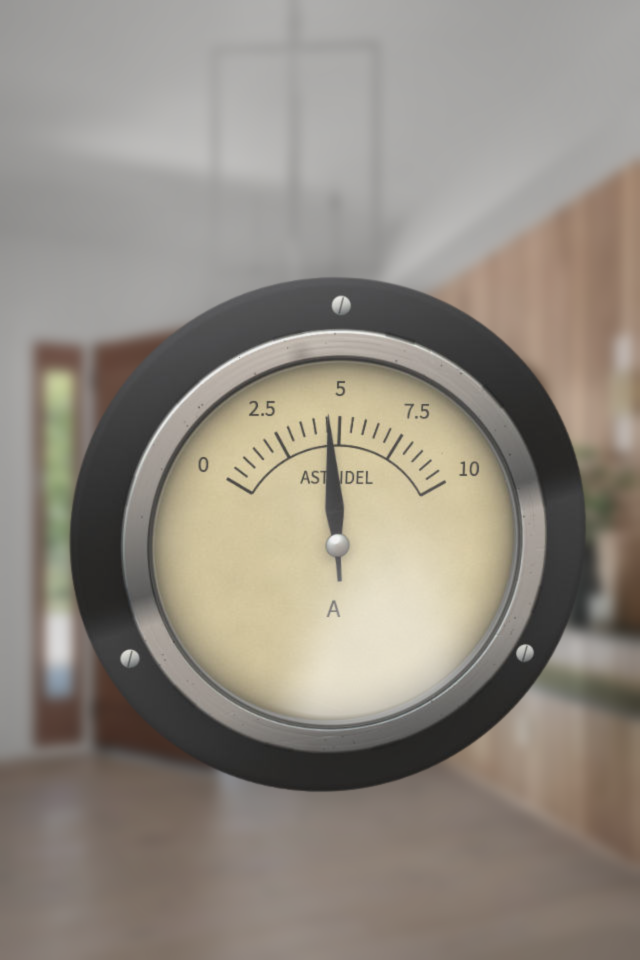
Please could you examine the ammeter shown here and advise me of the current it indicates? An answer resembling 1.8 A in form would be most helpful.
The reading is 4.5 A
